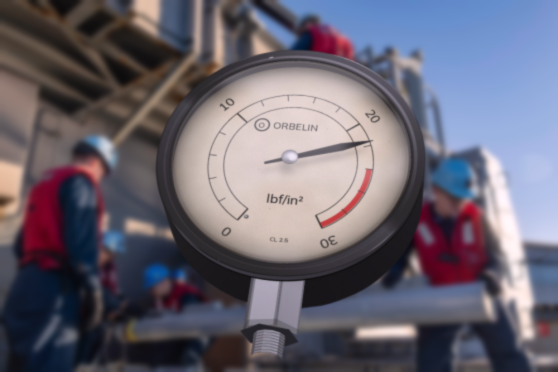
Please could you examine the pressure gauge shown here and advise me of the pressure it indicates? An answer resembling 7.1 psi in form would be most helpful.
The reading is 22 psi
